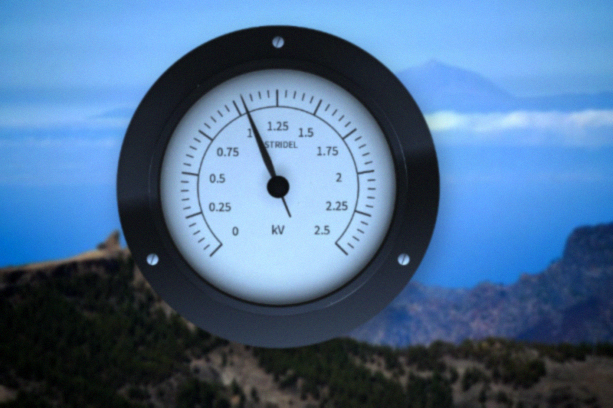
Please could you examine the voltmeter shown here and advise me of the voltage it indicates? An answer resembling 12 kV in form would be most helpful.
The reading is 1.05 kV
